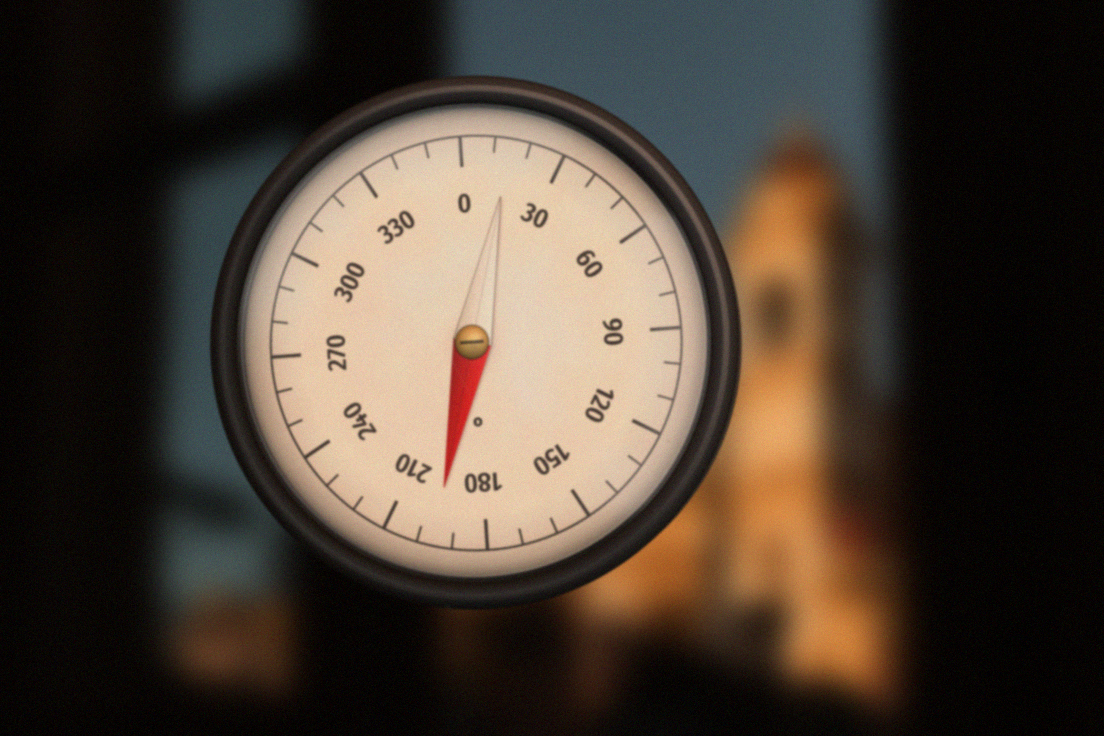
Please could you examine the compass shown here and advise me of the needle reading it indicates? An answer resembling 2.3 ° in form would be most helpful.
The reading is 195 °
